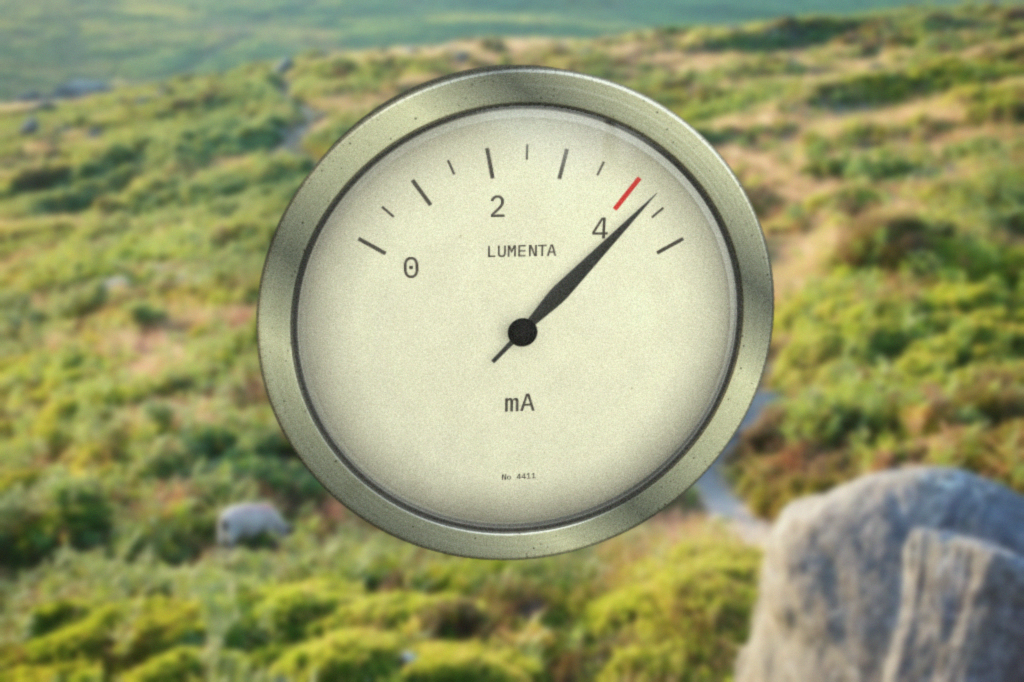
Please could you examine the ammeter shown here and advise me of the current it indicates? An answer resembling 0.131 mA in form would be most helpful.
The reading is 4.25 mA
